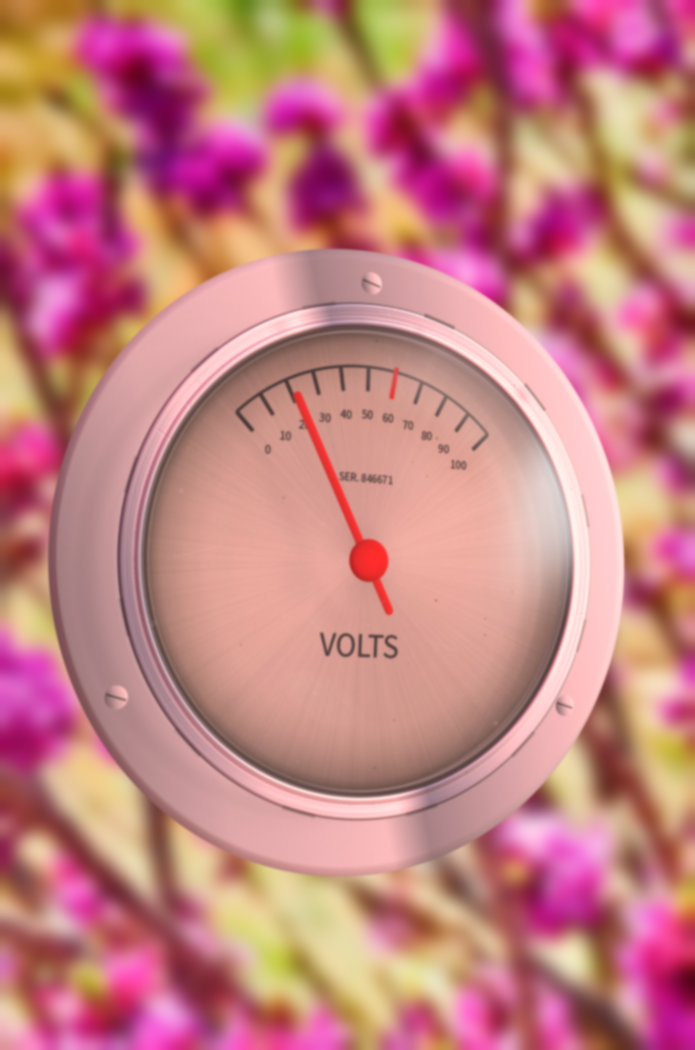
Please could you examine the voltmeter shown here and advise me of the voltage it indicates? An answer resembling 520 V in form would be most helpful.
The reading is 20 V
